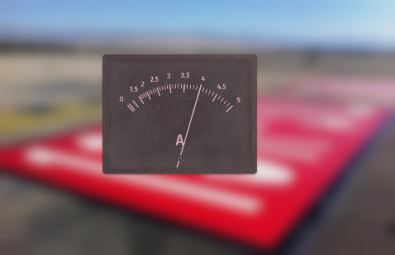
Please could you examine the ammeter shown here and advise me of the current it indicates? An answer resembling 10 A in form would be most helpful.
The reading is 4 A
